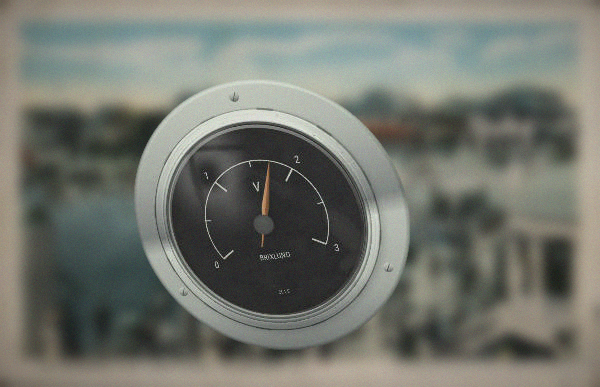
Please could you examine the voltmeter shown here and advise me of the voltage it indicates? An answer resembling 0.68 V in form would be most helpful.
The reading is 1.75 V
